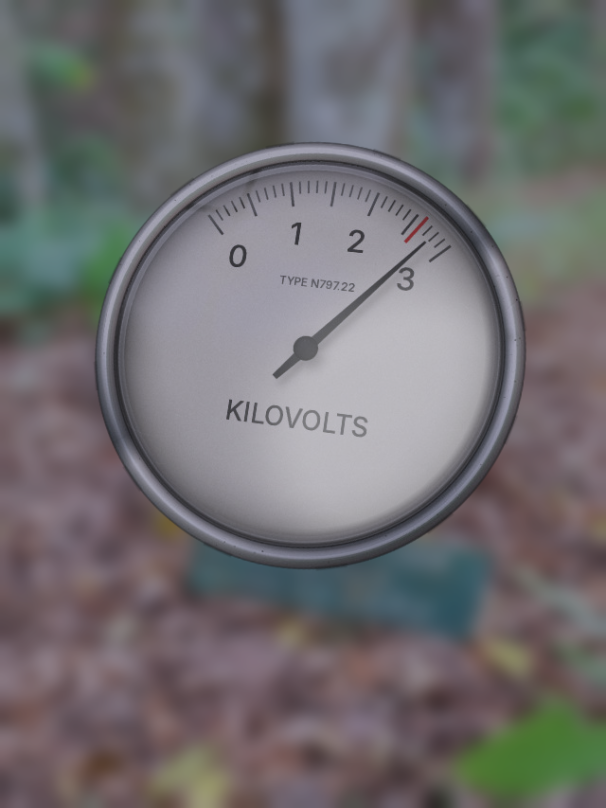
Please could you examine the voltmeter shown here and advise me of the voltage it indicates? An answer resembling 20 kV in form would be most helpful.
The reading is 2.8 kV
